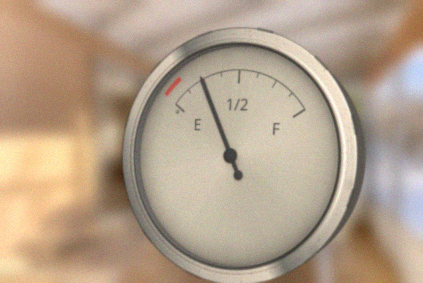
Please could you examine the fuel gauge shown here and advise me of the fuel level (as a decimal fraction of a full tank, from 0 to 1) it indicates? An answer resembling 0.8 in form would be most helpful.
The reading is 0.25
